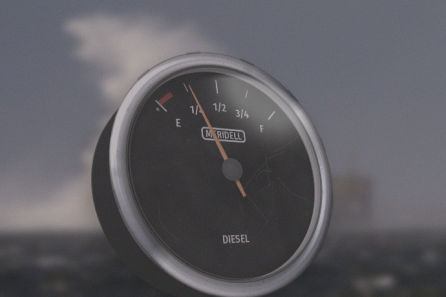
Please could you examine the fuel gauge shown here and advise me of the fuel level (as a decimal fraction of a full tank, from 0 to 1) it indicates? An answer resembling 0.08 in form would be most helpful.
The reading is 0.25
